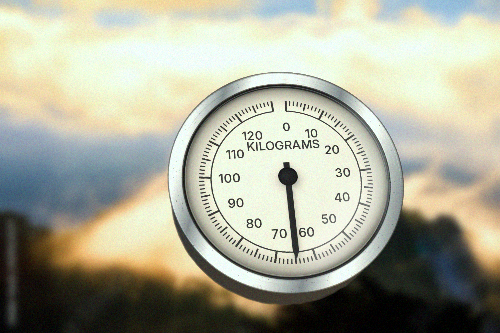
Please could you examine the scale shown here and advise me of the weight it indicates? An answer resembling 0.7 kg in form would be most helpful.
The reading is 65 kg
